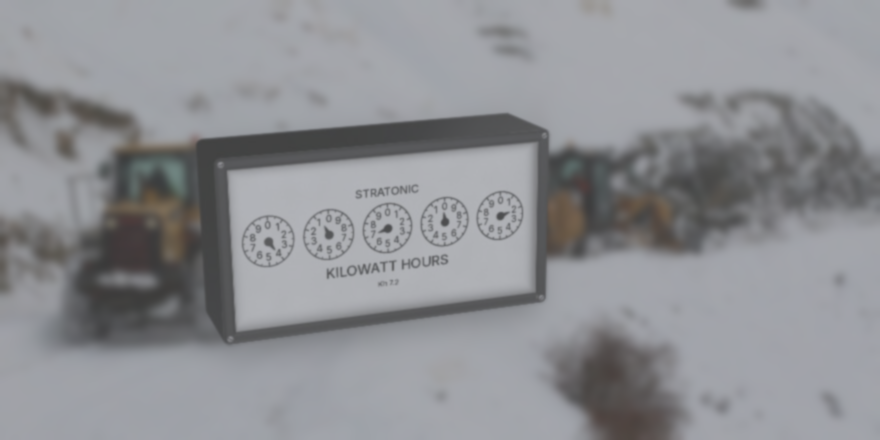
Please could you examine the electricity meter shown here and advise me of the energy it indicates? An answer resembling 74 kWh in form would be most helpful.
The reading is 40702 kWh
